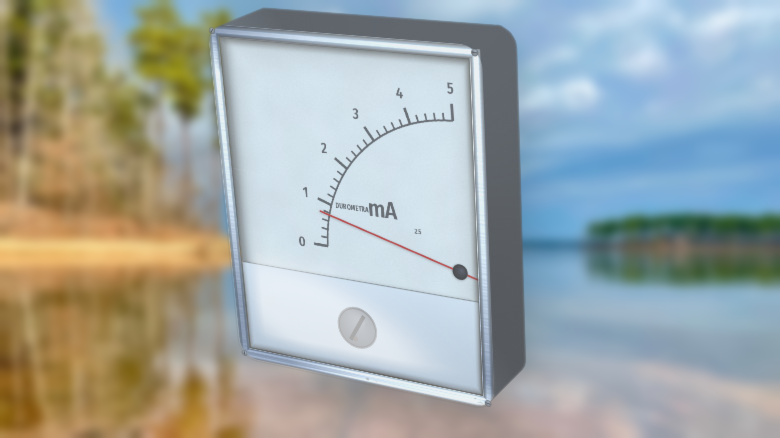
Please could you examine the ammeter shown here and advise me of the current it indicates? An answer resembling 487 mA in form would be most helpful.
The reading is 0.8 mA
